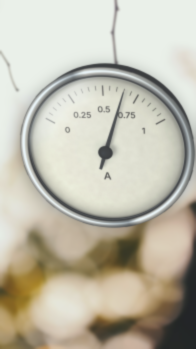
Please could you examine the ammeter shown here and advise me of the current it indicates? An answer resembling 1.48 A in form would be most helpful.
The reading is 0.65 A
